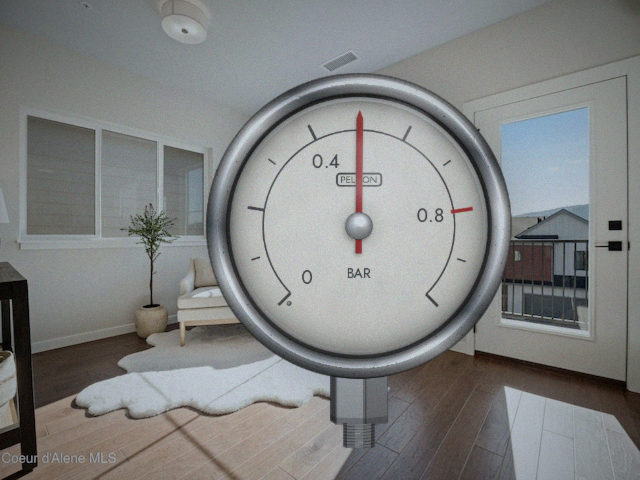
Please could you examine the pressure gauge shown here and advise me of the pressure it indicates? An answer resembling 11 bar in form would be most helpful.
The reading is 0.5 bar
